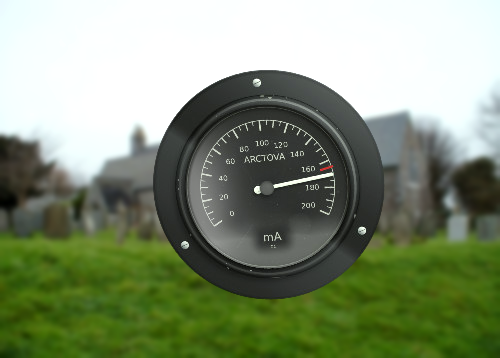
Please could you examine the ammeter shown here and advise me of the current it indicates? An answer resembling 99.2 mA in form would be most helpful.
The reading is 170 mA
